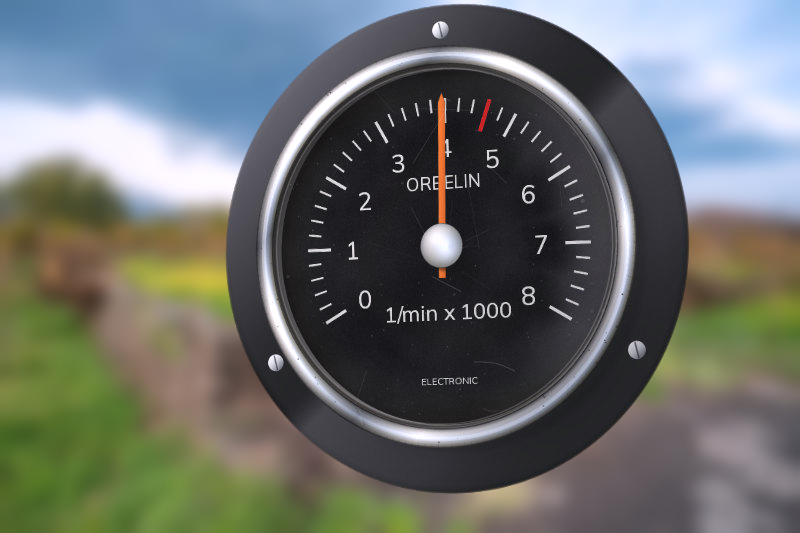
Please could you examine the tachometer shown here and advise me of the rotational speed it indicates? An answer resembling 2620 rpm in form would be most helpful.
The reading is 4000 rpm
